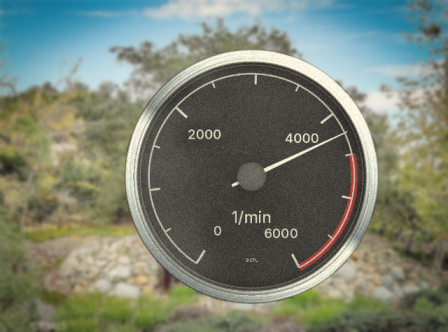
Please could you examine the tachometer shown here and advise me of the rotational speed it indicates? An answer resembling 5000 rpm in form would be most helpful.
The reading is 4250 rpm
